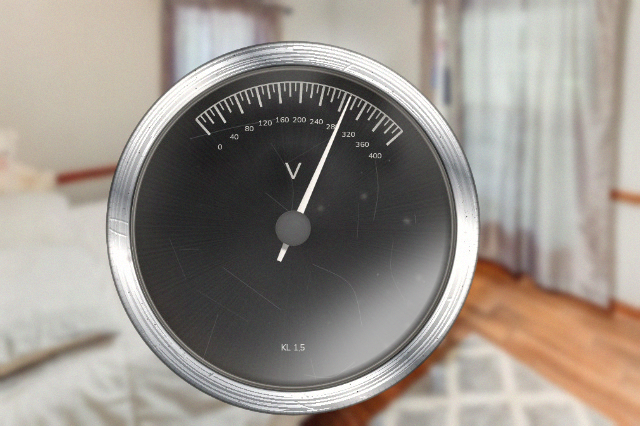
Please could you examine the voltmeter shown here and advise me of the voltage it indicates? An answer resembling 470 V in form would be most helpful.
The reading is 290 V
